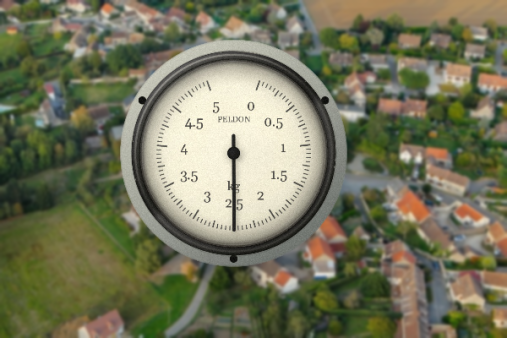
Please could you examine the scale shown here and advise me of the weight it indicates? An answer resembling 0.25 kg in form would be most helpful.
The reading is 2.5 kg
